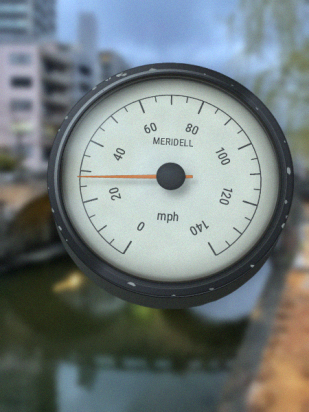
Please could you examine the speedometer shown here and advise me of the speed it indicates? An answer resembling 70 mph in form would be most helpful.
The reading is 27.5 mph
